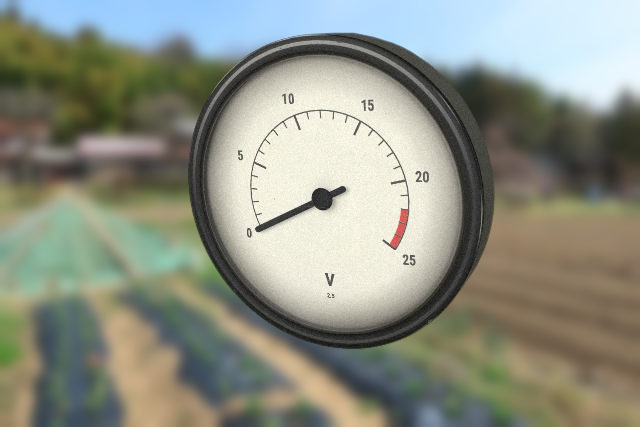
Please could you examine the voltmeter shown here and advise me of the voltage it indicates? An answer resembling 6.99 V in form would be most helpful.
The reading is 0 V
